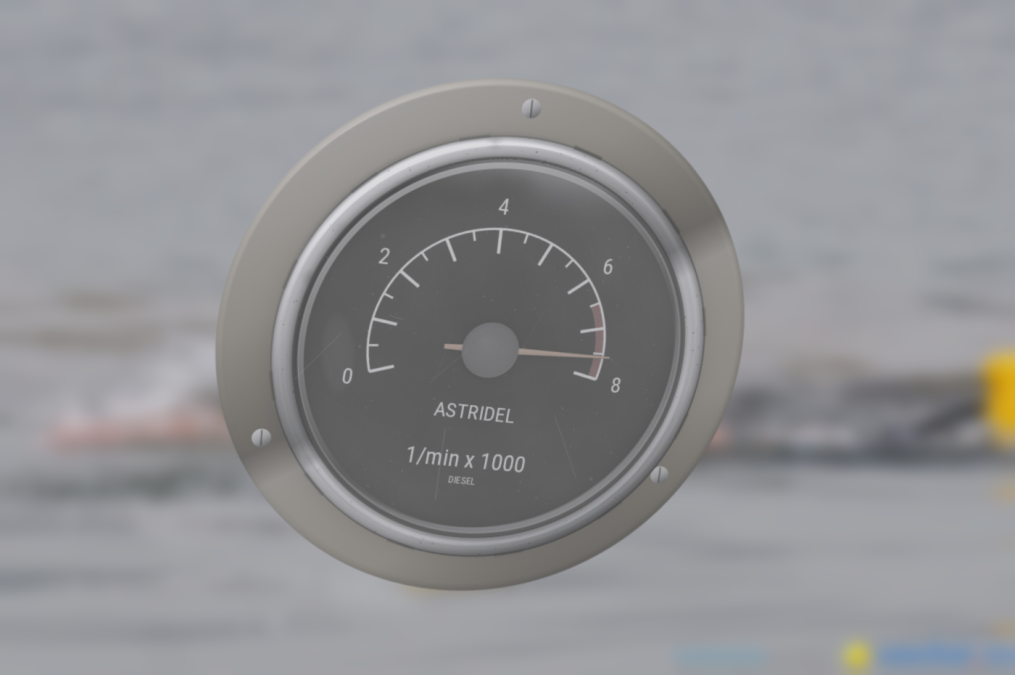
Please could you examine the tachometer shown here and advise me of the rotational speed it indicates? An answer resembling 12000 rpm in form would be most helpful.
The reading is 7500 rpm
